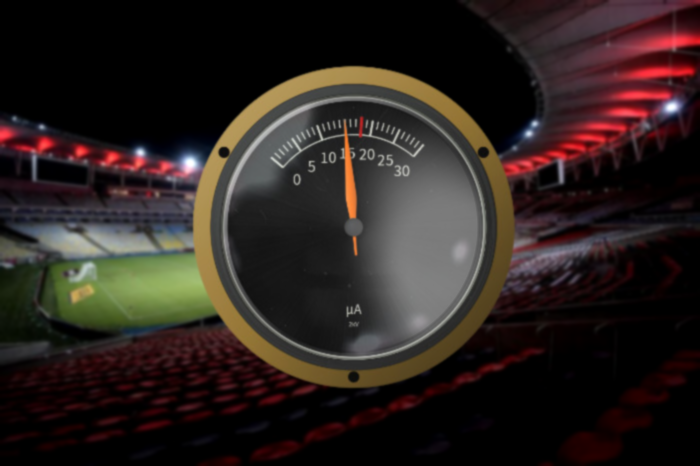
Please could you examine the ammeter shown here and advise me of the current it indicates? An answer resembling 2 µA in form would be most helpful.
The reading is 15 µA
